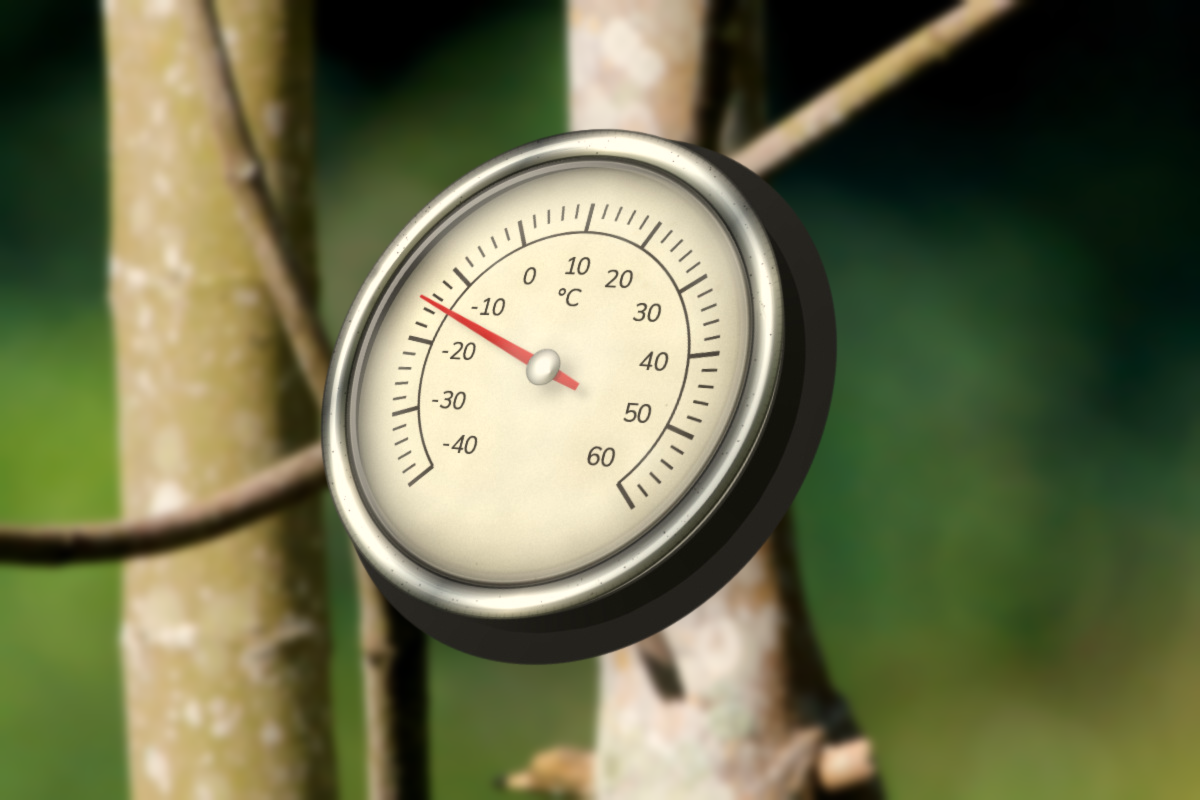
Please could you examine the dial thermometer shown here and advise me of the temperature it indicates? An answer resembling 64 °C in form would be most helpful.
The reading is -15 °C
